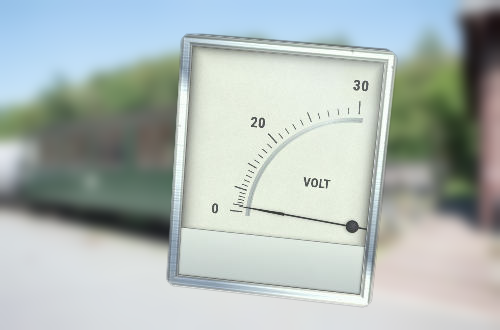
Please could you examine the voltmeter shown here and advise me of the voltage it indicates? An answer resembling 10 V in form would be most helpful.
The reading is 5 V
